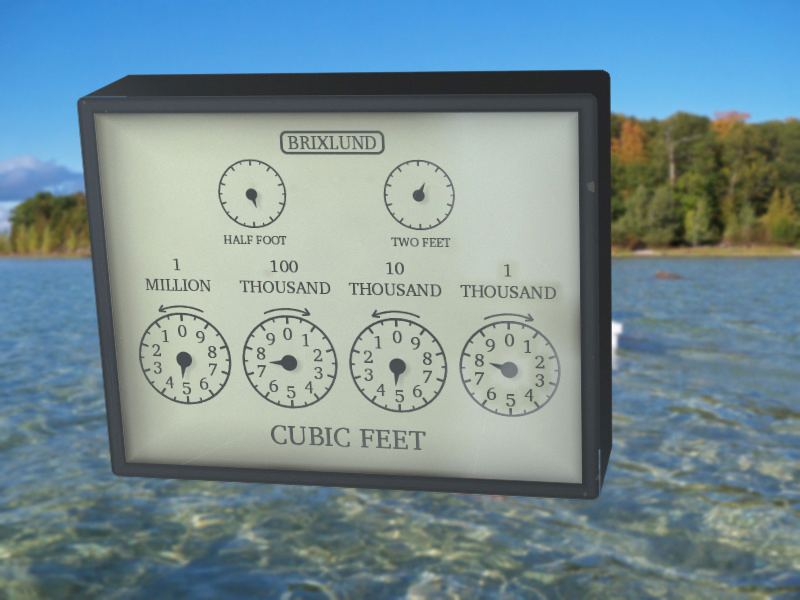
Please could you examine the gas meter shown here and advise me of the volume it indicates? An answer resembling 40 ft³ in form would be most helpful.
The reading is 474800 ft³
